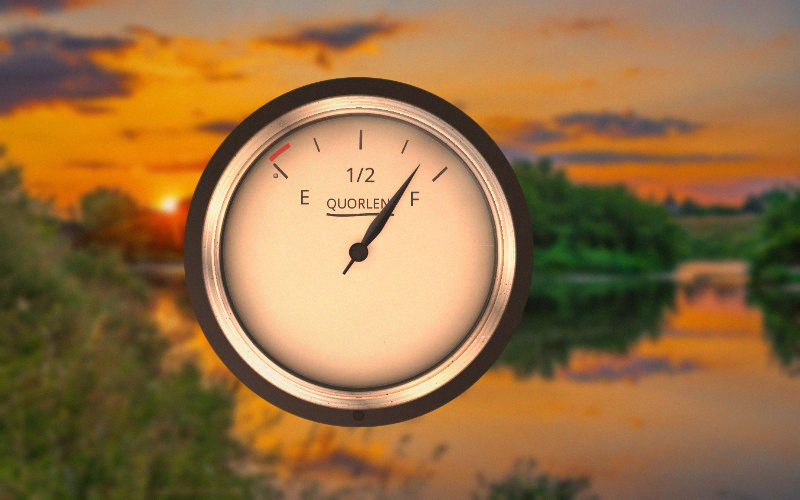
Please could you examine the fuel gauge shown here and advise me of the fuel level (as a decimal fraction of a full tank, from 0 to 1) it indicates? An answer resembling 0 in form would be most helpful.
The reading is 0.875
